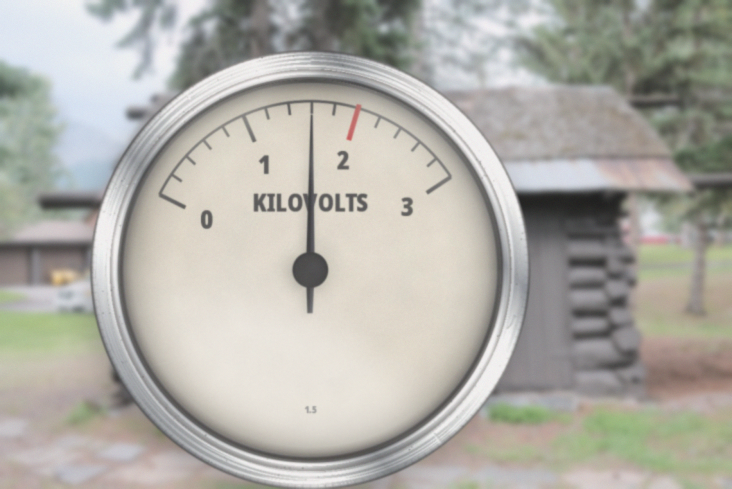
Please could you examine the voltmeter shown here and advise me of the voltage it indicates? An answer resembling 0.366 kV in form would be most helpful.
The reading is 1.6 kV
